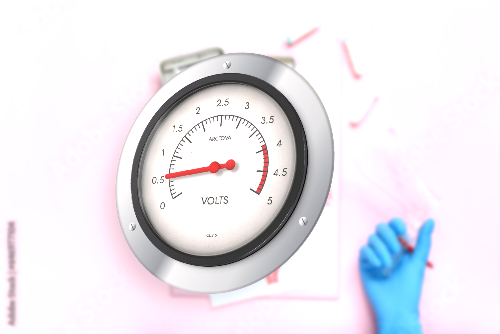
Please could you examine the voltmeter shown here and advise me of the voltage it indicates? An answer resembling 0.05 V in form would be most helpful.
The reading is 0.5 V
